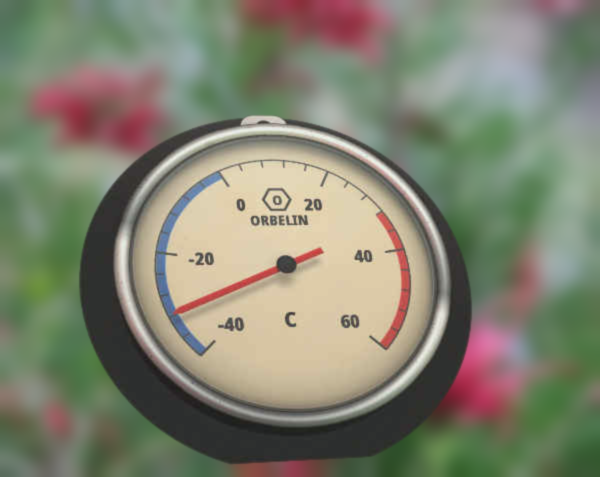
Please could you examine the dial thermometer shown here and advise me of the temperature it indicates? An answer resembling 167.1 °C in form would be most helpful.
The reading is -32 °C
